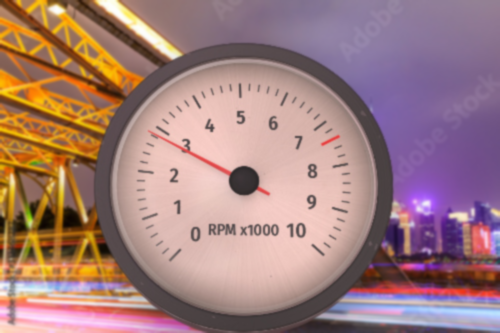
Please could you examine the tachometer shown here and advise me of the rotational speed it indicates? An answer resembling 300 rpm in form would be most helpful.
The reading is 2800 rpm
